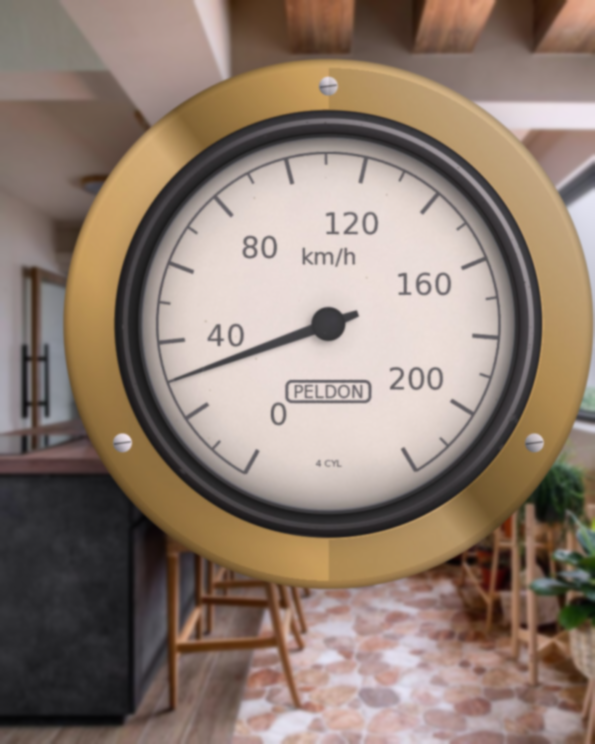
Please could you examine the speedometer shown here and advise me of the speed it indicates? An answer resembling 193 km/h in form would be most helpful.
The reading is 30 km/h
